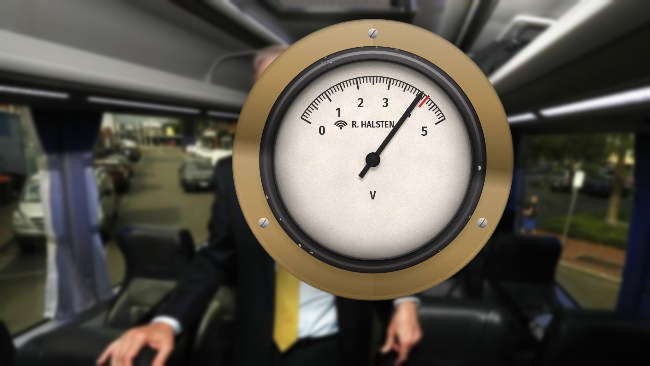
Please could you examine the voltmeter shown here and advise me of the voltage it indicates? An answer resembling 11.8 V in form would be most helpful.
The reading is 4 V
